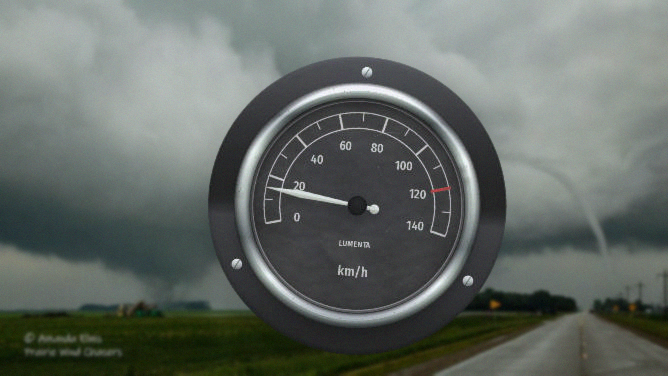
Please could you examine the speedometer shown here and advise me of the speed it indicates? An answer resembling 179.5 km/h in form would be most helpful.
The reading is 15 km/h
